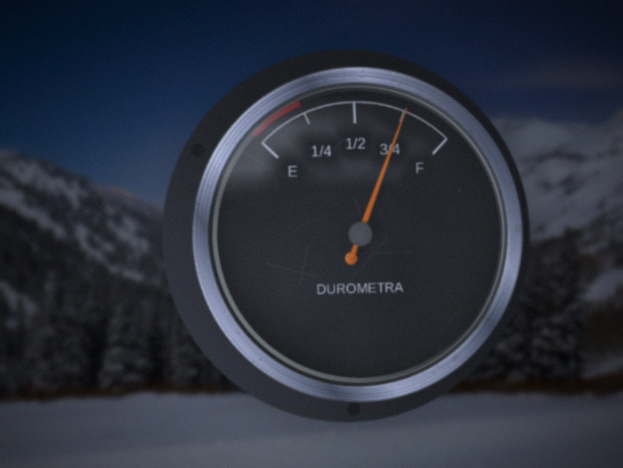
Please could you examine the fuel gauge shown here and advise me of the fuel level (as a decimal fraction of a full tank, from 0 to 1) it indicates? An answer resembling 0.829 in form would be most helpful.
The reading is 0.75
